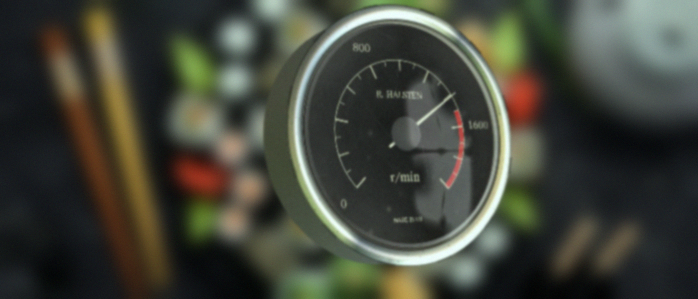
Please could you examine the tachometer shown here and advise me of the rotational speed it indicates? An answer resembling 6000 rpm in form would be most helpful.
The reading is 1400 rpm
